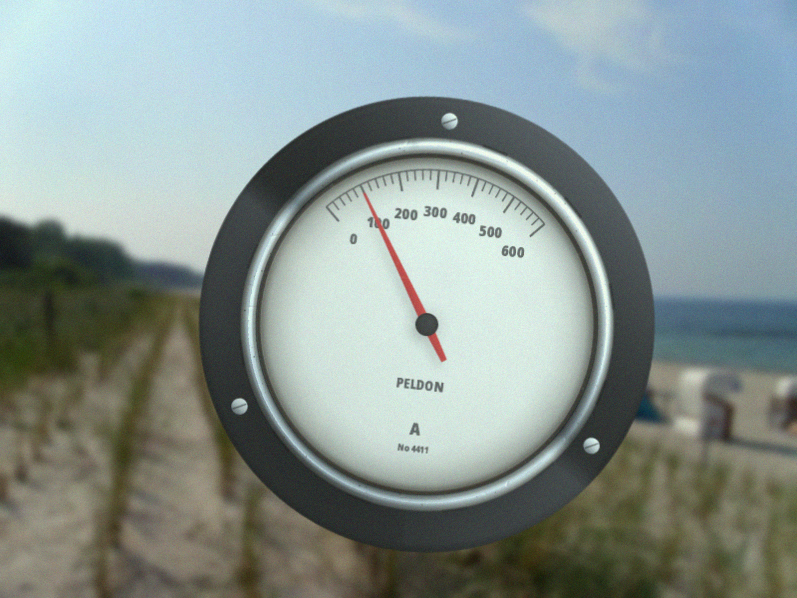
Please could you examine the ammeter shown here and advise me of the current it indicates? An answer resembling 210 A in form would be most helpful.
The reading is 100 A
